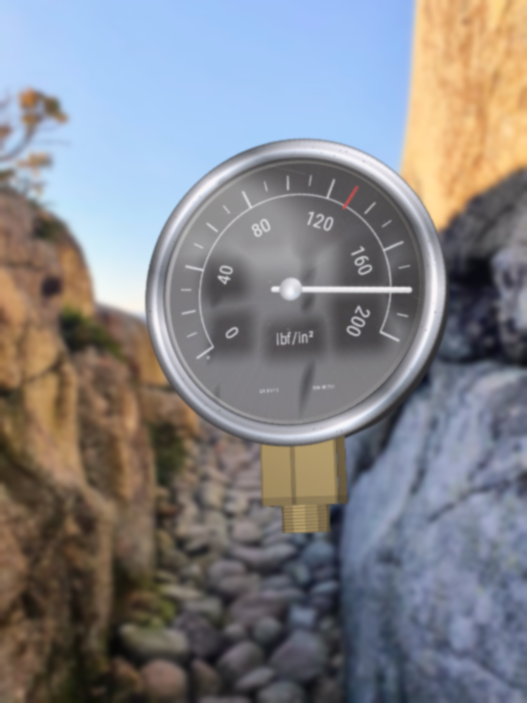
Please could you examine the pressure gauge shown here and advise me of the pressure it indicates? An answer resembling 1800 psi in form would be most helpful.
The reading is 180 psi
